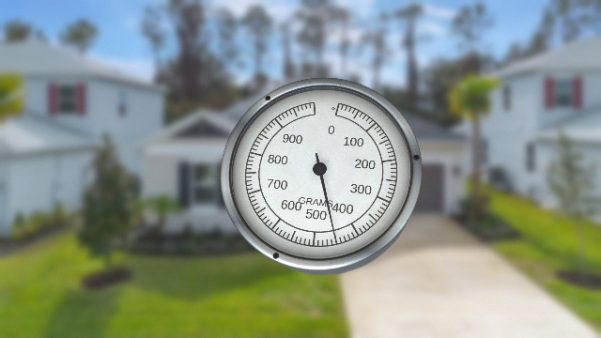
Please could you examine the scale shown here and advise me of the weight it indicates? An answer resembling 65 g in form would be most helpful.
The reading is 450 g
